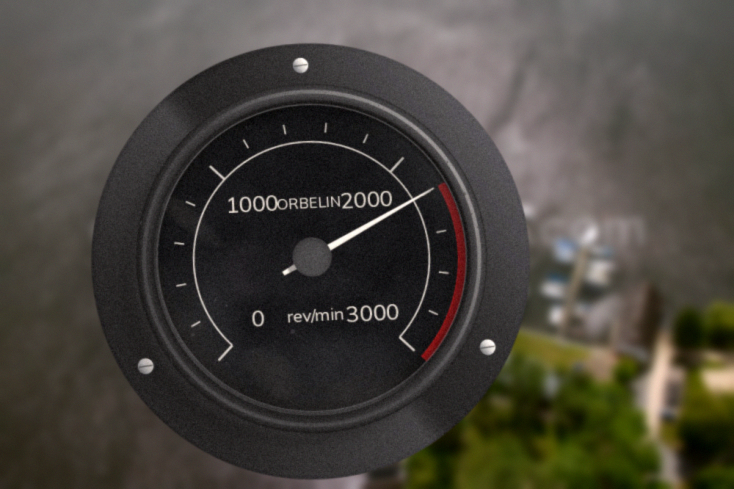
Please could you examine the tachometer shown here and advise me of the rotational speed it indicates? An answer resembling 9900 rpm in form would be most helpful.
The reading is 2200 rpm
